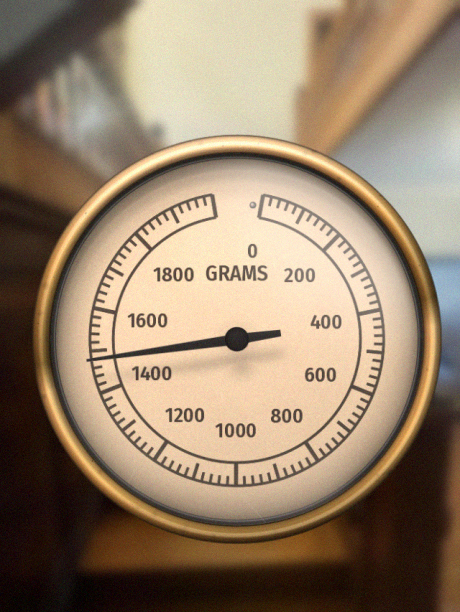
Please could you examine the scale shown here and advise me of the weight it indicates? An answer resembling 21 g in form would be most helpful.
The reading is 1480 g
